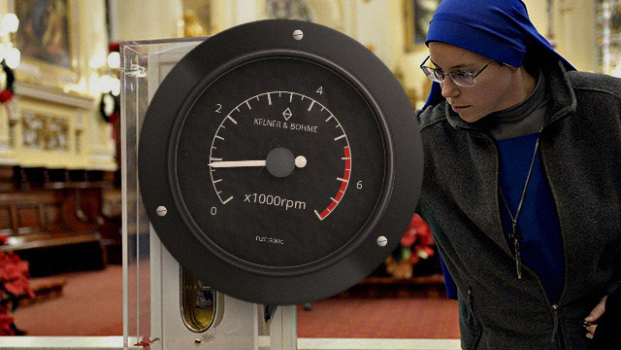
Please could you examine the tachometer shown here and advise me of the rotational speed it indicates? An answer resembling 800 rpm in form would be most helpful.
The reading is 875 rpm
